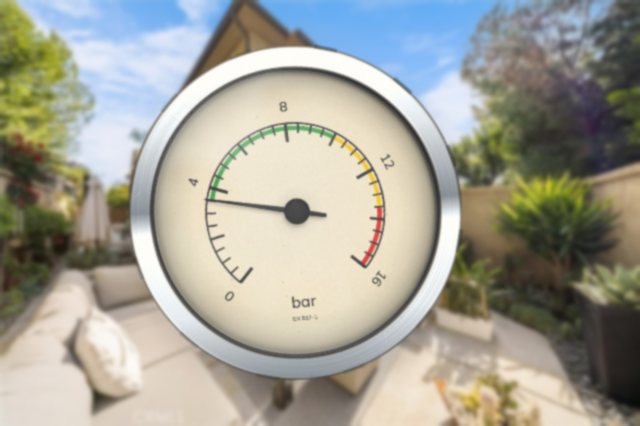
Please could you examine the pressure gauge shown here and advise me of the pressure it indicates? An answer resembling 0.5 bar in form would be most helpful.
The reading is 3.5 bar
